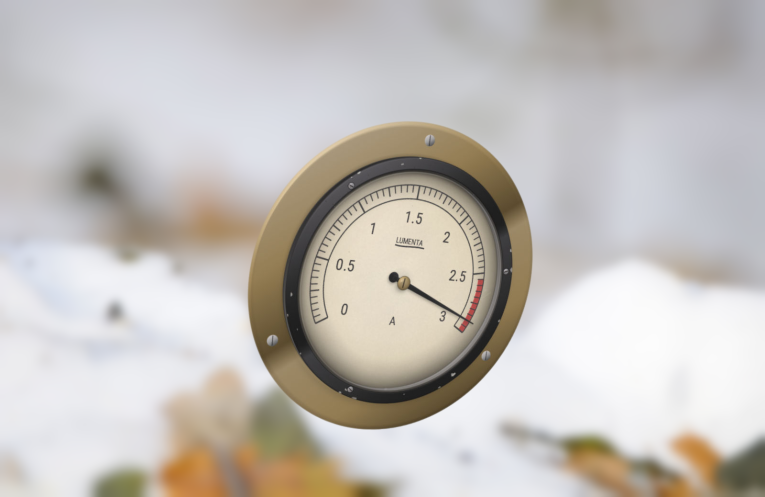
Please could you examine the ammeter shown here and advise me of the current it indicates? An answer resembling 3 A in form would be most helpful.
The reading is 2.9 A
